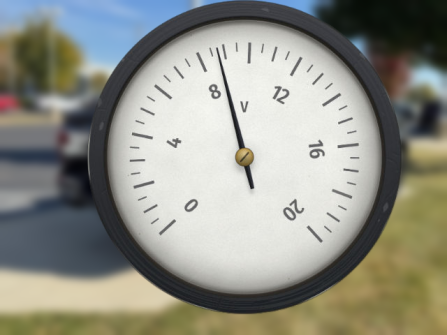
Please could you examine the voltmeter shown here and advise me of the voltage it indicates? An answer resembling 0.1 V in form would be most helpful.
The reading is 8.75 V
